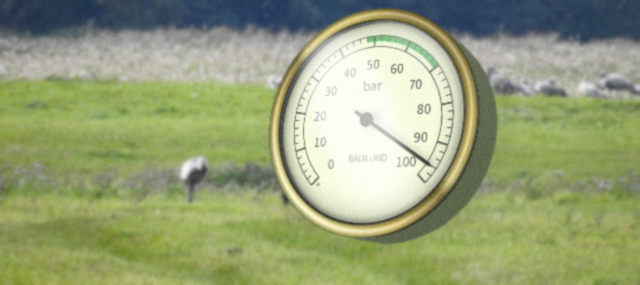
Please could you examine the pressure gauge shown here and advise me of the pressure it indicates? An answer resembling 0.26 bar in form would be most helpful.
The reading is 96 bar
